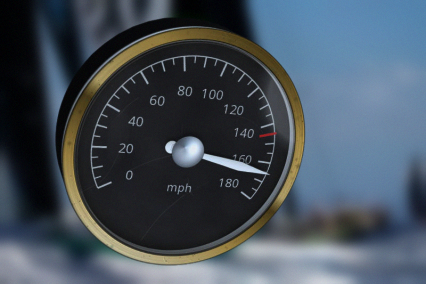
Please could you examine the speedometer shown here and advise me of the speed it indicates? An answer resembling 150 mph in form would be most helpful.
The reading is 165 mph
